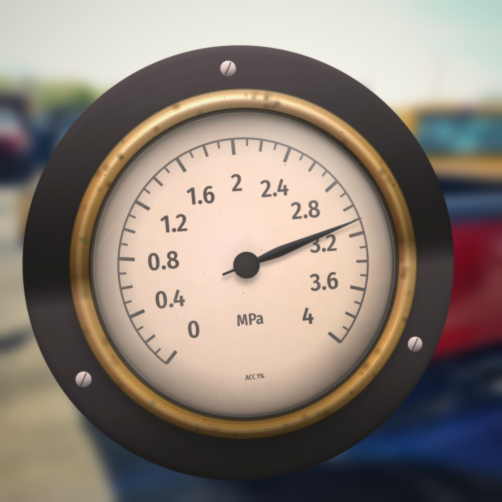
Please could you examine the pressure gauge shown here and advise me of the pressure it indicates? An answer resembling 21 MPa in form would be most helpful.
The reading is 3.1 MPa
